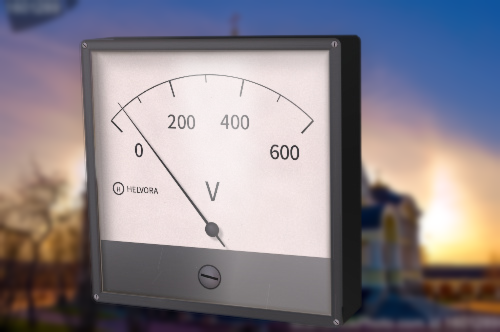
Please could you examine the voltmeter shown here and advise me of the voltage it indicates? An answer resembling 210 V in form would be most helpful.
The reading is 50 V
